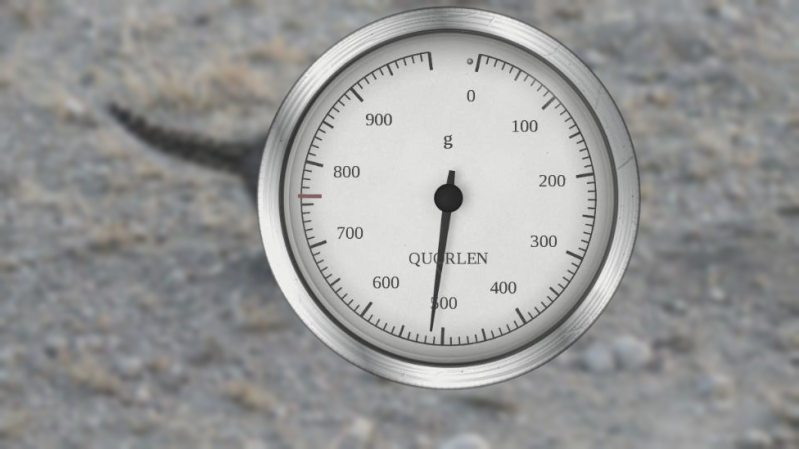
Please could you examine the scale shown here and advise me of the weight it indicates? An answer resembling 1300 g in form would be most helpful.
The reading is 515 g
